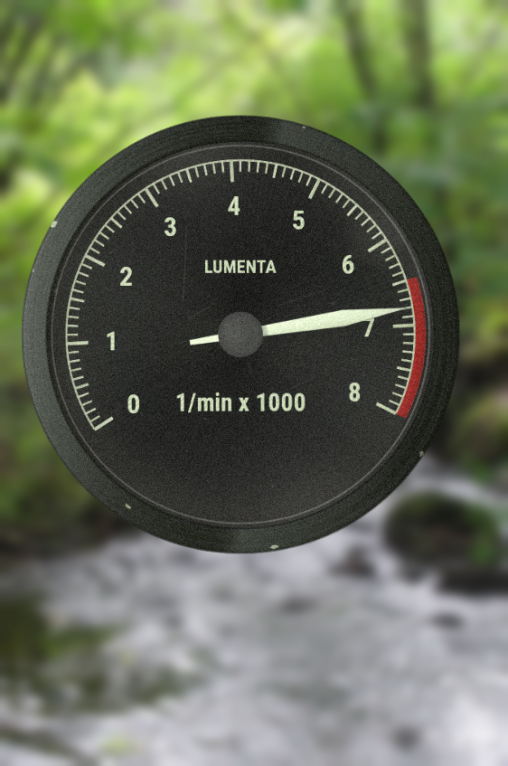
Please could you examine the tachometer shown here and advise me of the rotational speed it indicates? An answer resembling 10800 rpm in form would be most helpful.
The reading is 6800 rpm
